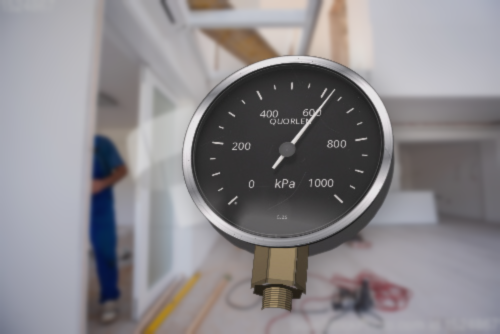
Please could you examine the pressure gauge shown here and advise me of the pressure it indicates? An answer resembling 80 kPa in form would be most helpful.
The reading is 625 kPa
